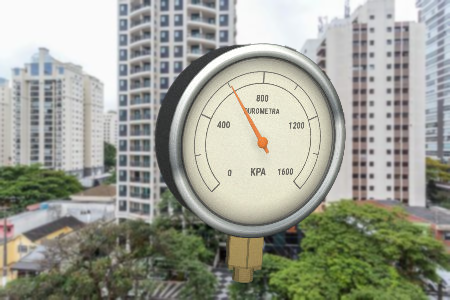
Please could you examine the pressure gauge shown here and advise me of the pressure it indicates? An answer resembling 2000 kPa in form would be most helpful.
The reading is 600 kPa
